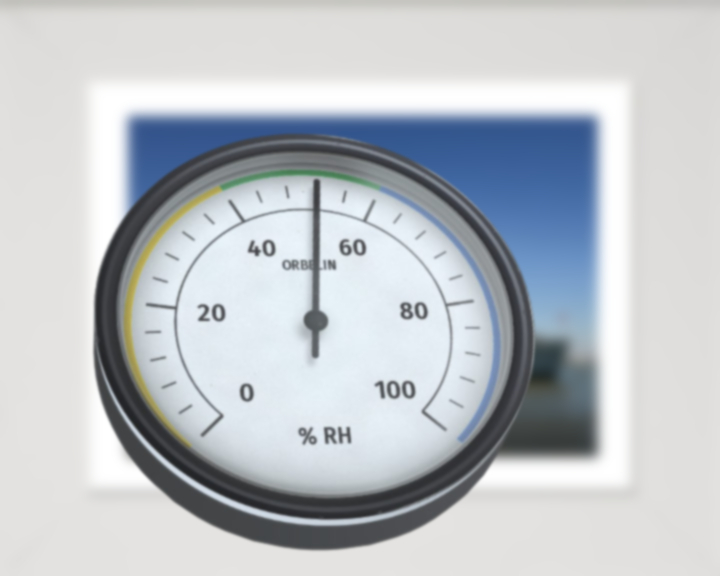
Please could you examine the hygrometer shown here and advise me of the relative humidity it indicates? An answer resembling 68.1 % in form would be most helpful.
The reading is 52 %
